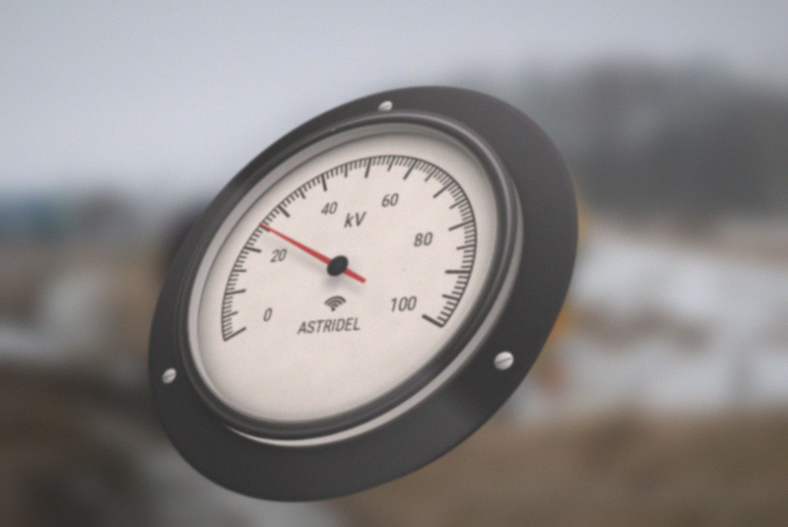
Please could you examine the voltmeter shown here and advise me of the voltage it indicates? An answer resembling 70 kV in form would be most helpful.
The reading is 25 kV
